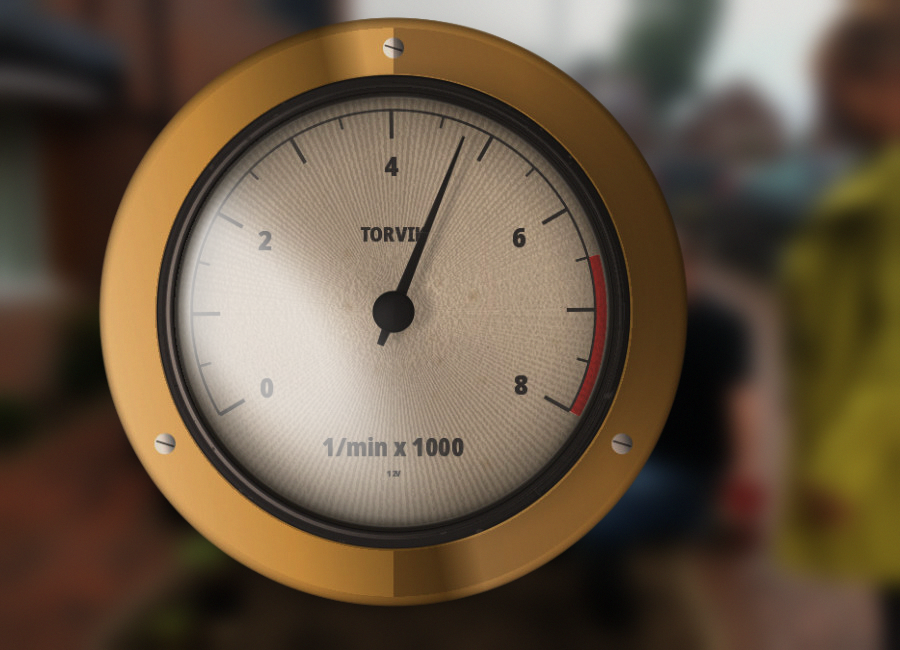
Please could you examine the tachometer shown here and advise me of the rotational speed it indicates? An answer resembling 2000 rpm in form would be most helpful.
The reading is 4750 rpm
